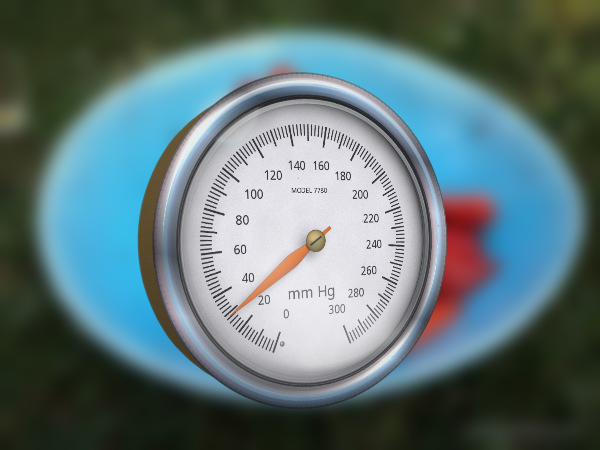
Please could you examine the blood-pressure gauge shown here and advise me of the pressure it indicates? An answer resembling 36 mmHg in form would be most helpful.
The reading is 30 mmHg
